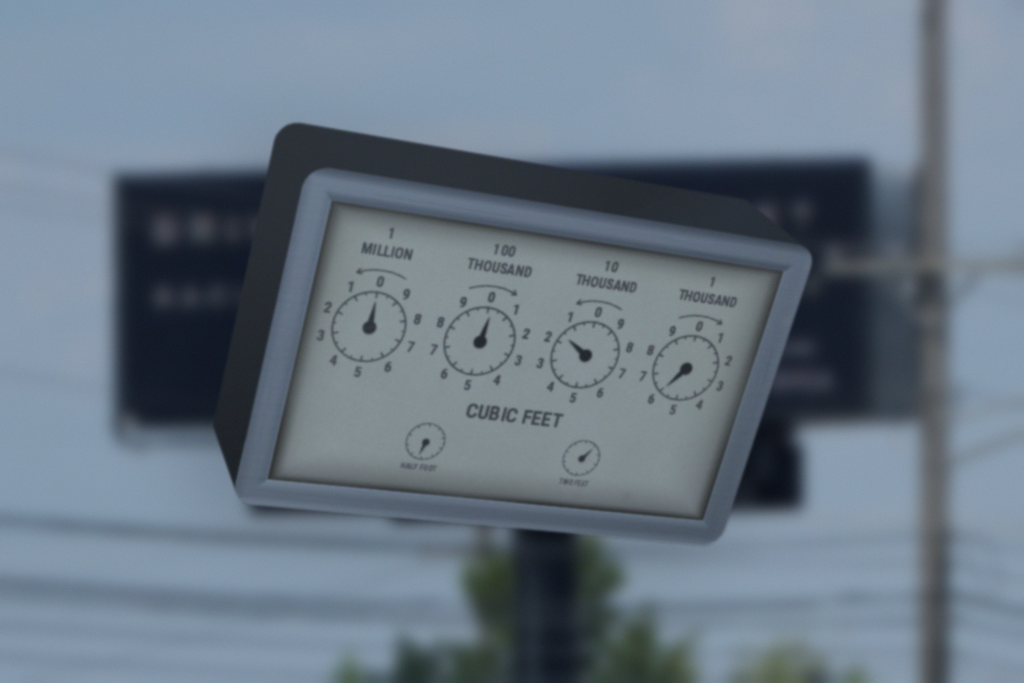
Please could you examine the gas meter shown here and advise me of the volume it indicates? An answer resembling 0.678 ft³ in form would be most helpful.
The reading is 1600 ft³
